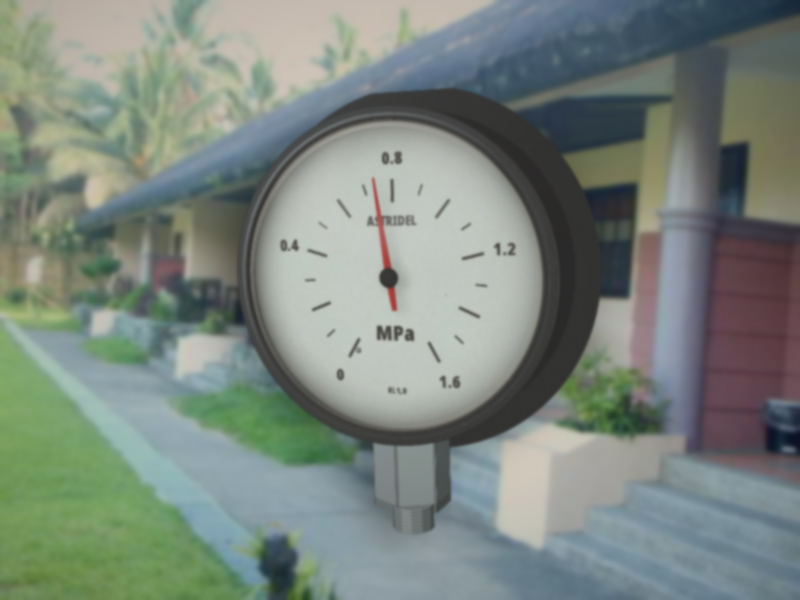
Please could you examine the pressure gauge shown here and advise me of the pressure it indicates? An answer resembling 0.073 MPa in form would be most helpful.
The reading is 0.75 MPa
